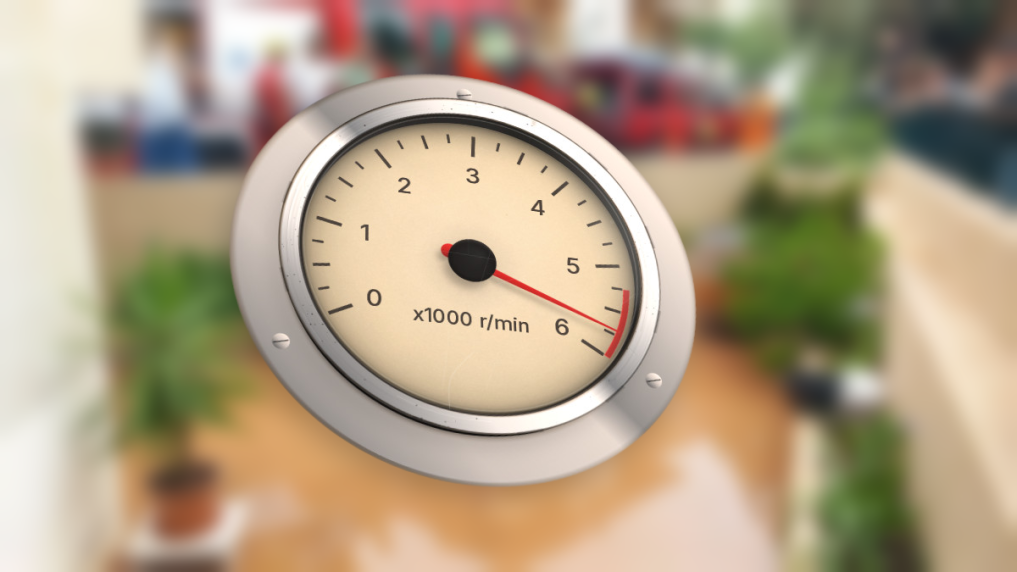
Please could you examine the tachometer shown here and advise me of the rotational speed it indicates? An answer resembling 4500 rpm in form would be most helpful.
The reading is 5750 rpm
